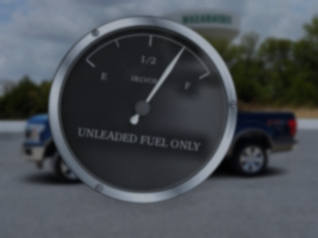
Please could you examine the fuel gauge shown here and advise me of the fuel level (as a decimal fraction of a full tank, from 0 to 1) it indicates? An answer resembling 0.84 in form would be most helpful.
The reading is 0.75
